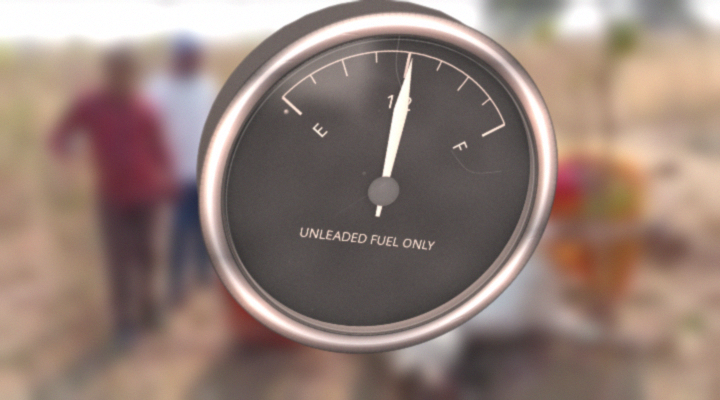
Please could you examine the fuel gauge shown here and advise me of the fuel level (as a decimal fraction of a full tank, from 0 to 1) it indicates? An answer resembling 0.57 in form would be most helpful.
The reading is 0.5
